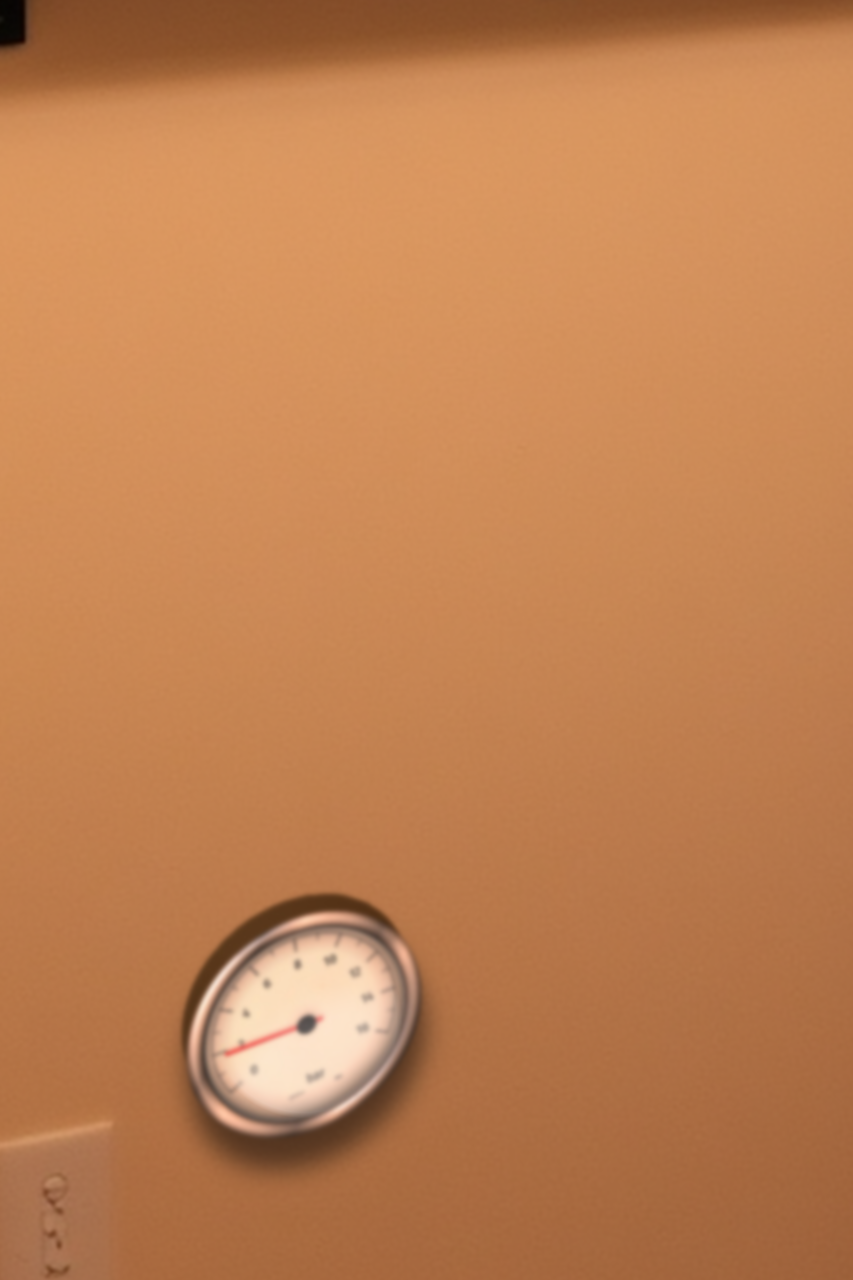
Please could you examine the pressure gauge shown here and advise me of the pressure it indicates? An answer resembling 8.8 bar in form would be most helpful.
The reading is 2 bar
